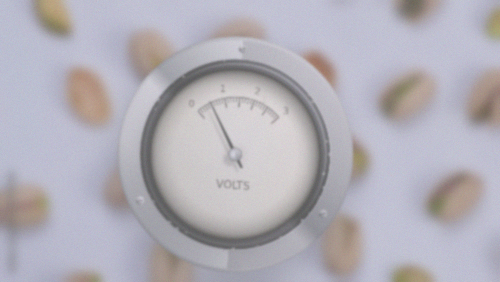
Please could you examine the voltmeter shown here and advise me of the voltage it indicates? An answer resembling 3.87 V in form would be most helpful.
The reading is 0.5 V
